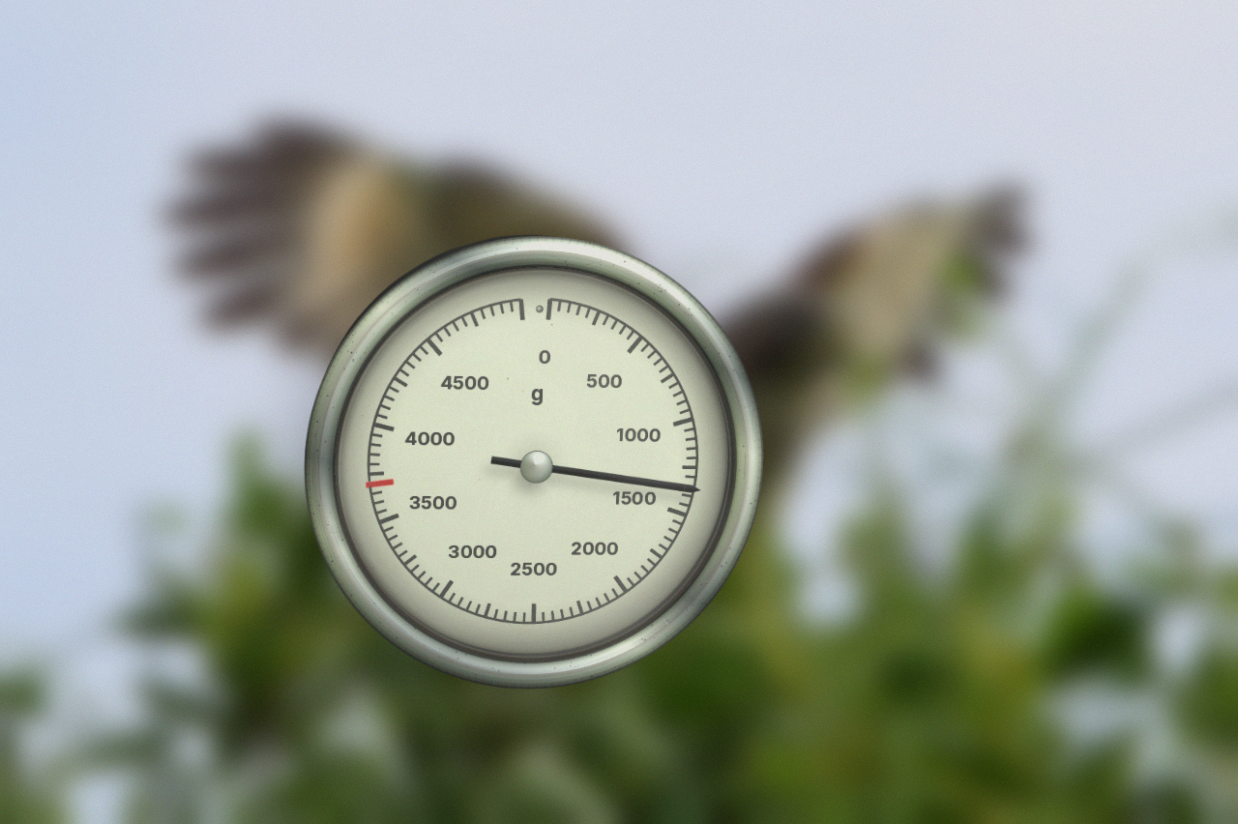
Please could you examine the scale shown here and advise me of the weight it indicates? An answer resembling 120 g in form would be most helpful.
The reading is 1350 g
